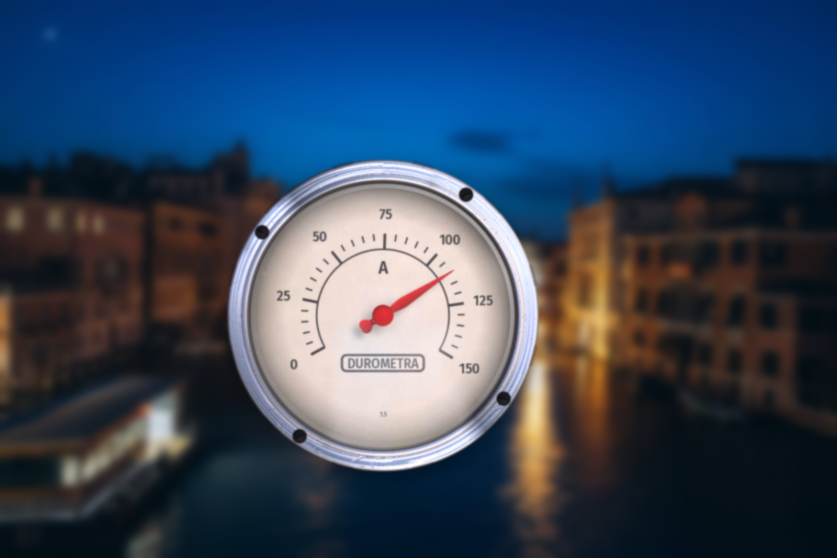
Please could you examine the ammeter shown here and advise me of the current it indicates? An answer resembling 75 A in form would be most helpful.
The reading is 110 A
